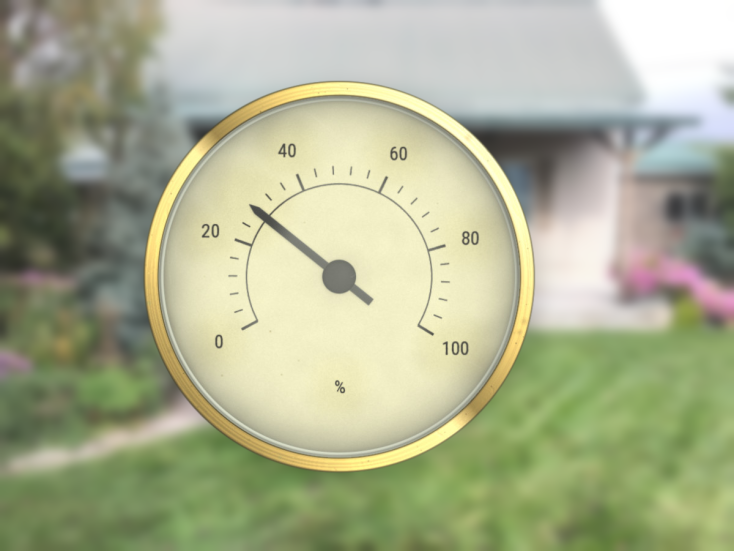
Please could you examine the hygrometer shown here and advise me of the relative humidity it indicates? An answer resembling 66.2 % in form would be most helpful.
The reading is 28 %
